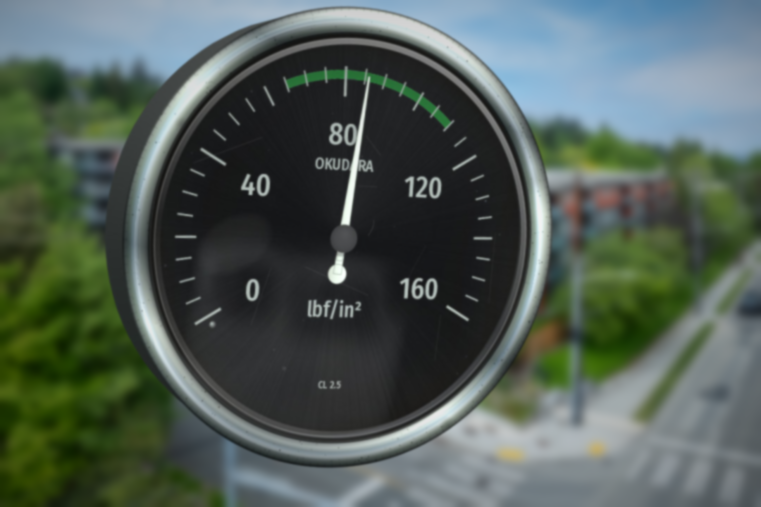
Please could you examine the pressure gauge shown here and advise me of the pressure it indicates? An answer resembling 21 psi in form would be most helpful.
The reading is 85 psi
